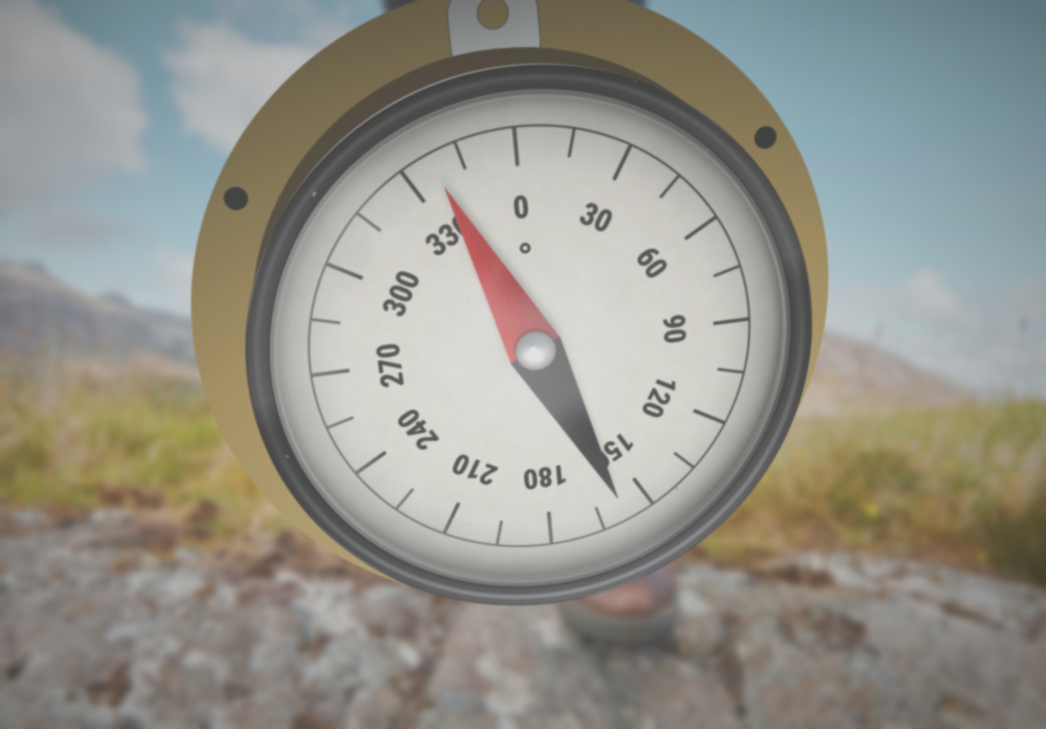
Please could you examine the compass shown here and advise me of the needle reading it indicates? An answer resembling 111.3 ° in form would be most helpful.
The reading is 337.5 °
